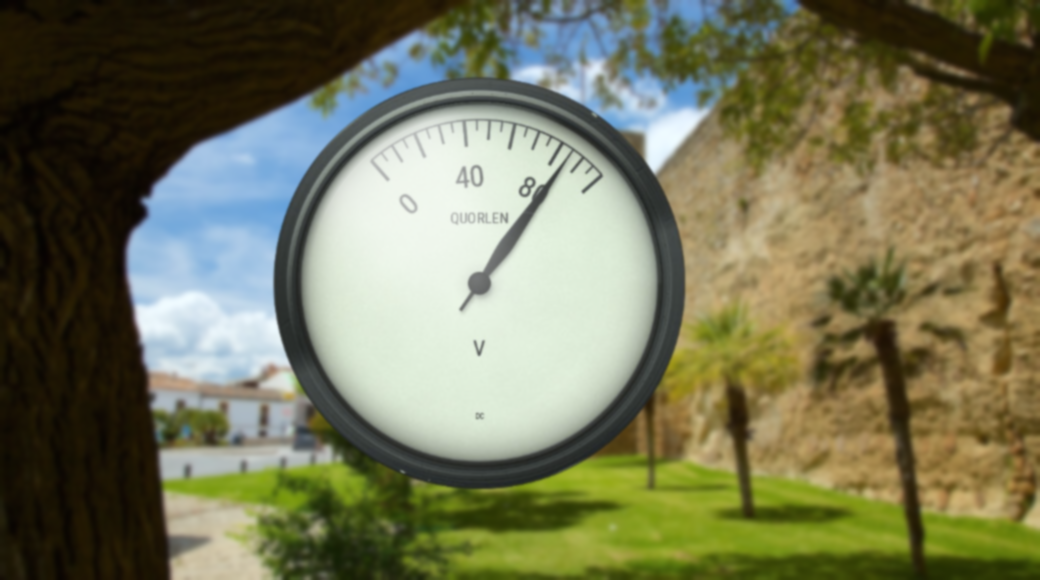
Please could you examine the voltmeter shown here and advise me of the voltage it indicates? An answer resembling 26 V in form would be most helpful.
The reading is 85 V
